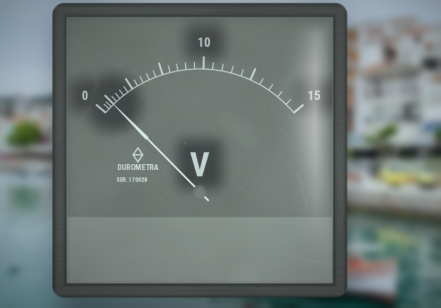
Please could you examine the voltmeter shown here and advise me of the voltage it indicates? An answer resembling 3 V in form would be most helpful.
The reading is 2.5 V
